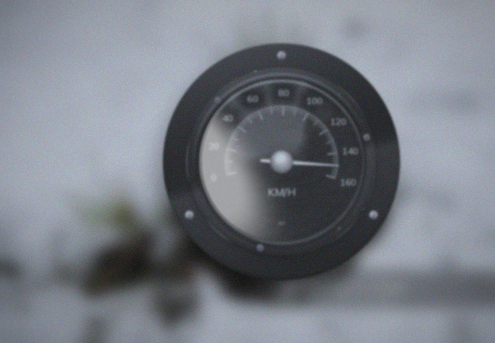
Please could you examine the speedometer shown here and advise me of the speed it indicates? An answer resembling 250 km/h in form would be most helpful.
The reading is 150 km/h
